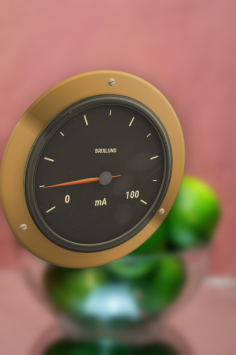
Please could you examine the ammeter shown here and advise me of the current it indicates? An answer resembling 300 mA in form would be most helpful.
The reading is 10 mA
